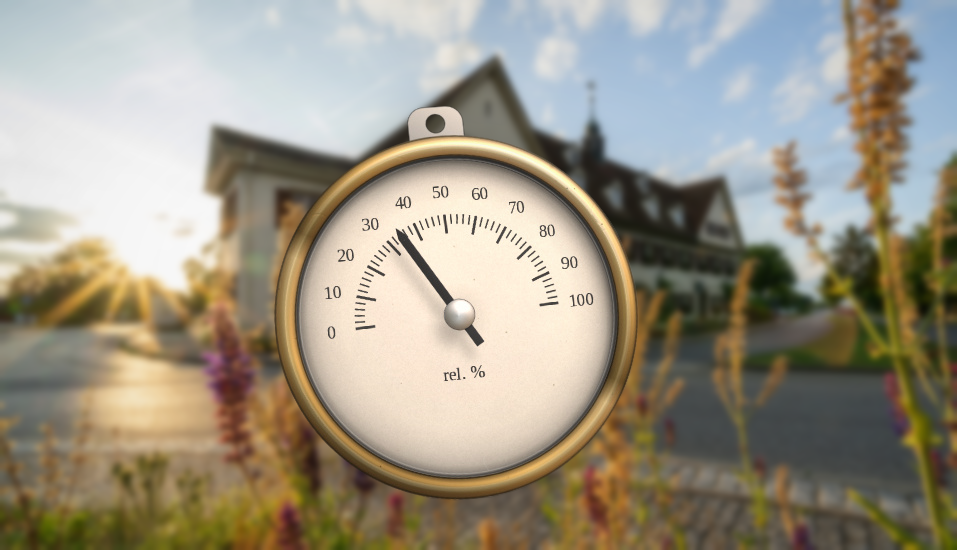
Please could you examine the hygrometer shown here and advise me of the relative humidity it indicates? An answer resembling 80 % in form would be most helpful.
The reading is 34 %
